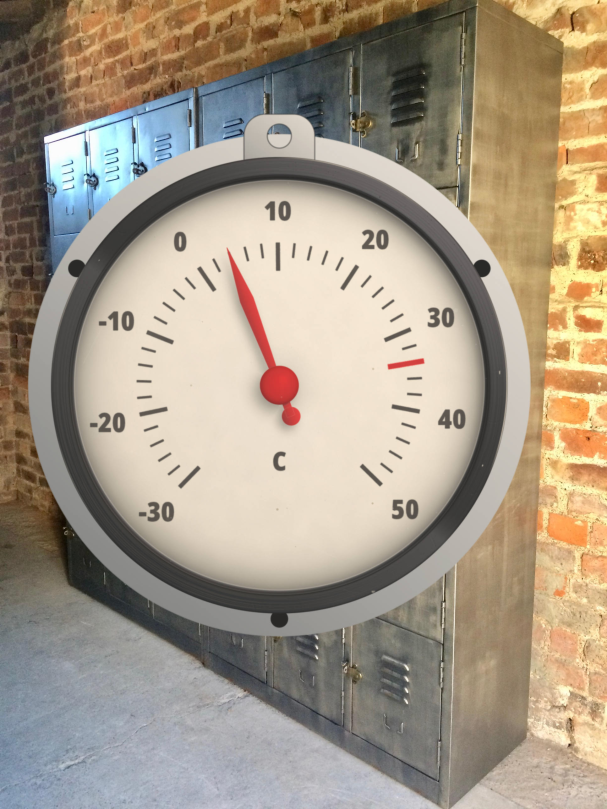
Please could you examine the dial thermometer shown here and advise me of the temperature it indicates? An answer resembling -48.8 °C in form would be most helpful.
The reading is 4 °C
